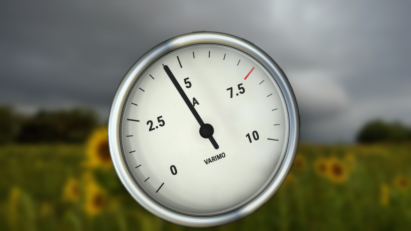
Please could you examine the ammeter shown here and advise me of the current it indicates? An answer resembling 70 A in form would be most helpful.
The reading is 4.5 A
